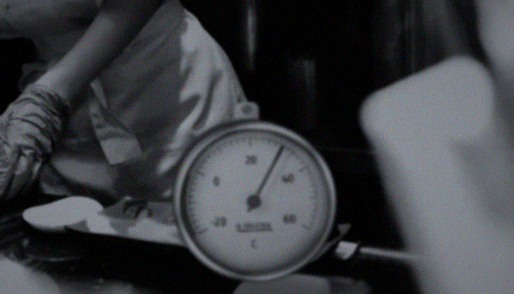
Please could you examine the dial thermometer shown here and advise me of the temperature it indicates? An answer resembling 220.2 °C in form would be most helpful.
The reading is 30 °C
